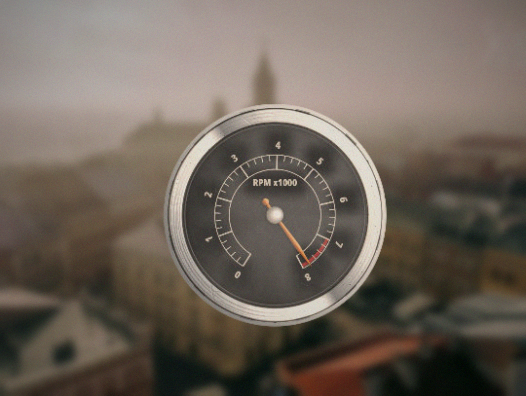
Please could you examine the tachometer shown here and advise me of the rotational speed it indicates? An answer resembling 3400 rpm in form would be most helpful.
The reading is 7800 rpm
